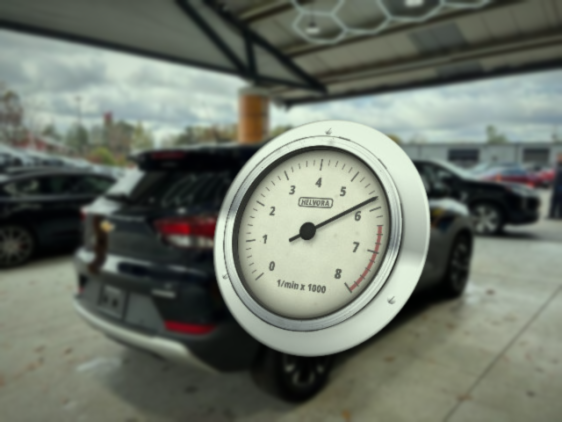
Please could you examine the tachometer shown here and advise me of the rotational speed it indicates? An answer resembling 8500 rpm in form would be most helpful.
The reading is 5800 rpm
